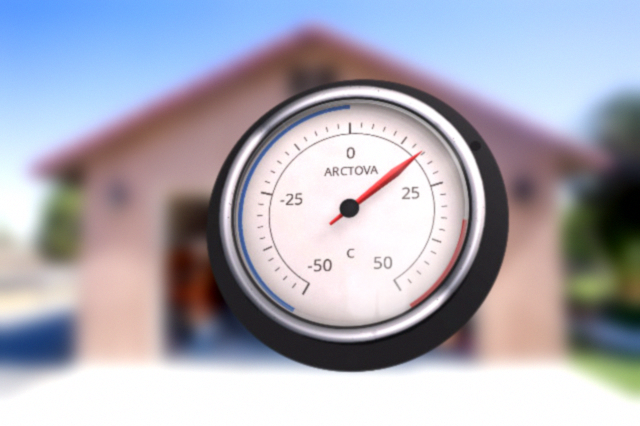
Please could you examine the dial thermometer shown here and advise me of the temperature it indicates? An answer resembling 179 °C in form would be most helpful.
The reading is 17.5 °C
